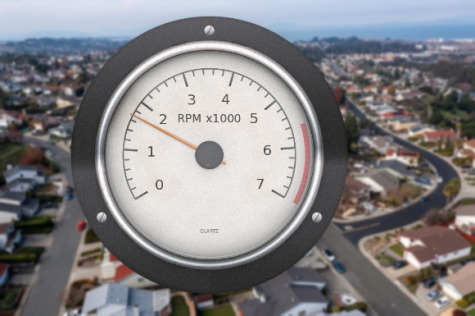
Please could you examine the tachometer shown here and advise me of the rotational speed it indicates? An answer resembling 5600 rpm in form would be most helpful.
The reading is 1700 rpm
